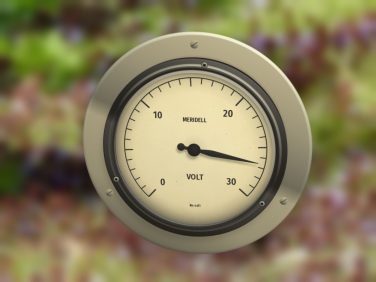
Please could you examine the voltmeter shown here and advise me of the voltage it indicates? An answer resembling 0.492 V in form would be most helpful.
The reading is 26.5 V
